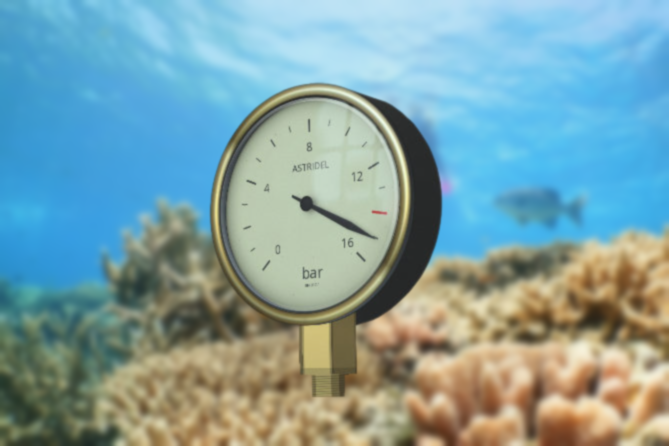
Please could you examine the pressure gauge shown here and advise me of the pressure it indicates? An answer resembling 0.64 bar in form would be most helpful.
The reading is 15 bar
